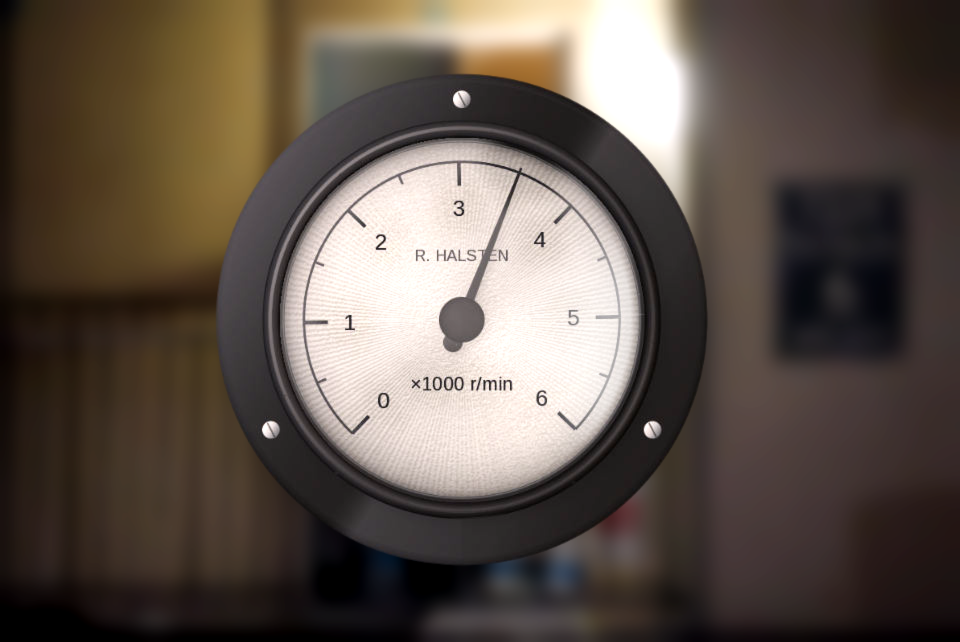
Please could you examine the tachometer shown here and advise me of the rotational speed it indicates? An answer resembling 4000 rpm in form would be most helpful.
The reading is 3500 rpm
